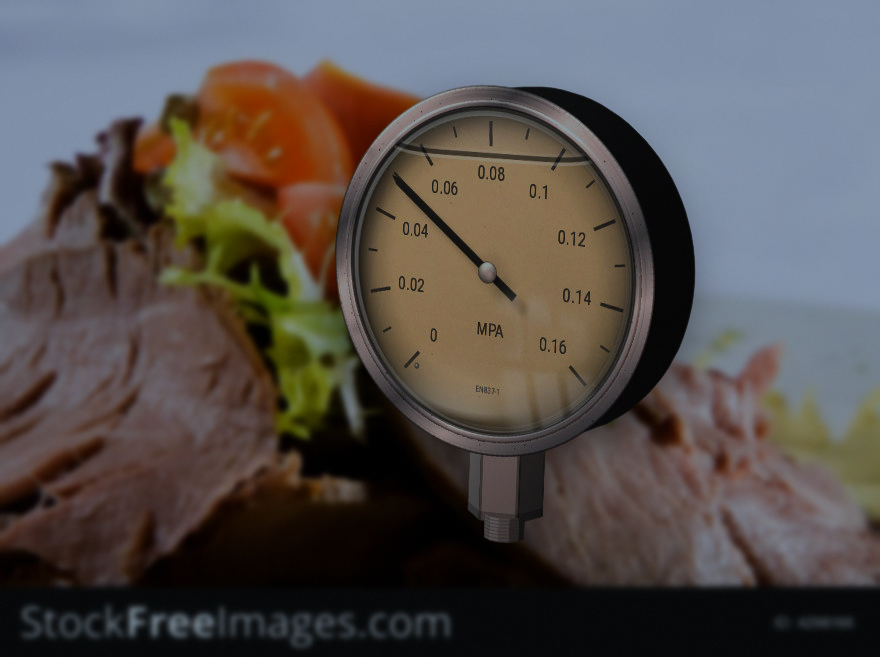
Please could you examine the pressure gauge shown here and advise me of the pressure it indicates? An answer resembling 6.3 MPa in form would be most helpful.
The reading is 0.05 MPa
